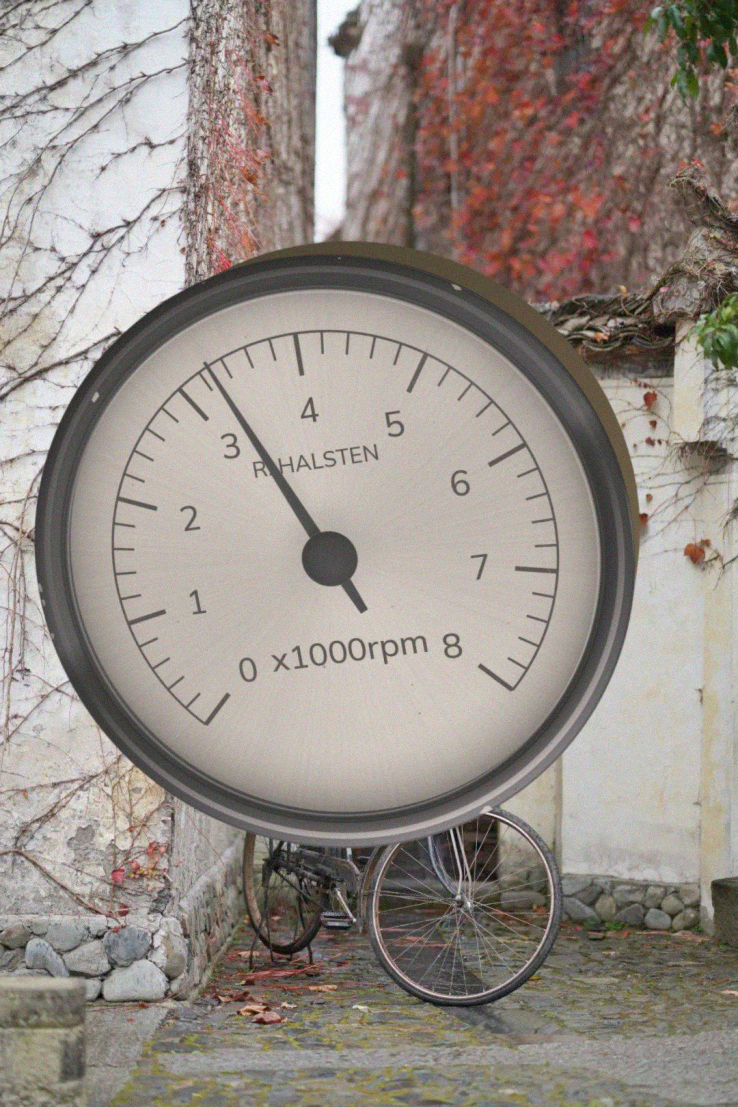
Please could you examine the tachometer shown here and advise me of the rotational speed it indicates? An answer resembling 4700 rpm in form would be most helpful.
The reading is 3300 rpm
